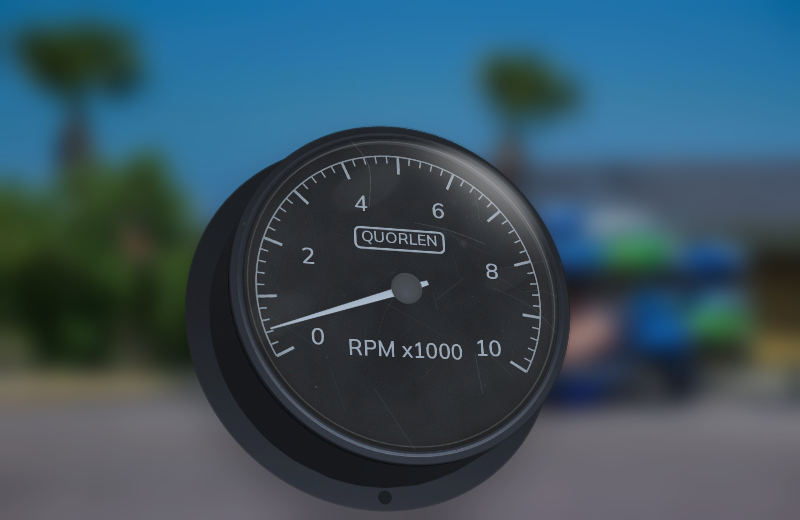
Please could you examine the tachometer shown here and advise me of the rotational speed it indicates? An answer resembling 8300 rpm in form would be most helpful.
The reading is 400 rpm
